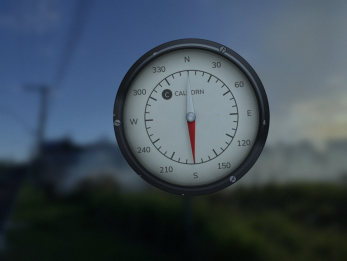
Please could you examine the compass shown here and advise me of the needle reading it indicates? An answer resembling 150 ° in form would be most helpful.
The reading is 180 °
